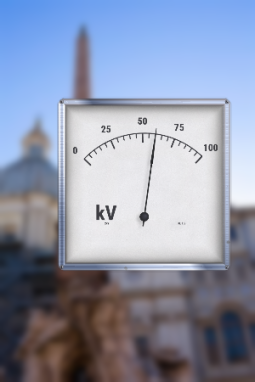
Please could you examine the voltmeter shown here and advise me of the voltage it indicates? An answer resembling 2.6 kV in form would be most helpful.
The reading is 60 kV
